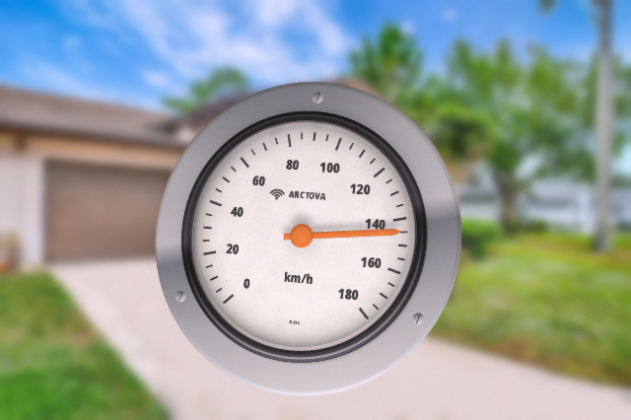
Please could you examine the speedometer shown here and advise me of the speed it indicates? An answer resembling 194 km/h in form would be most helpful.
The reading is 145 km/h
